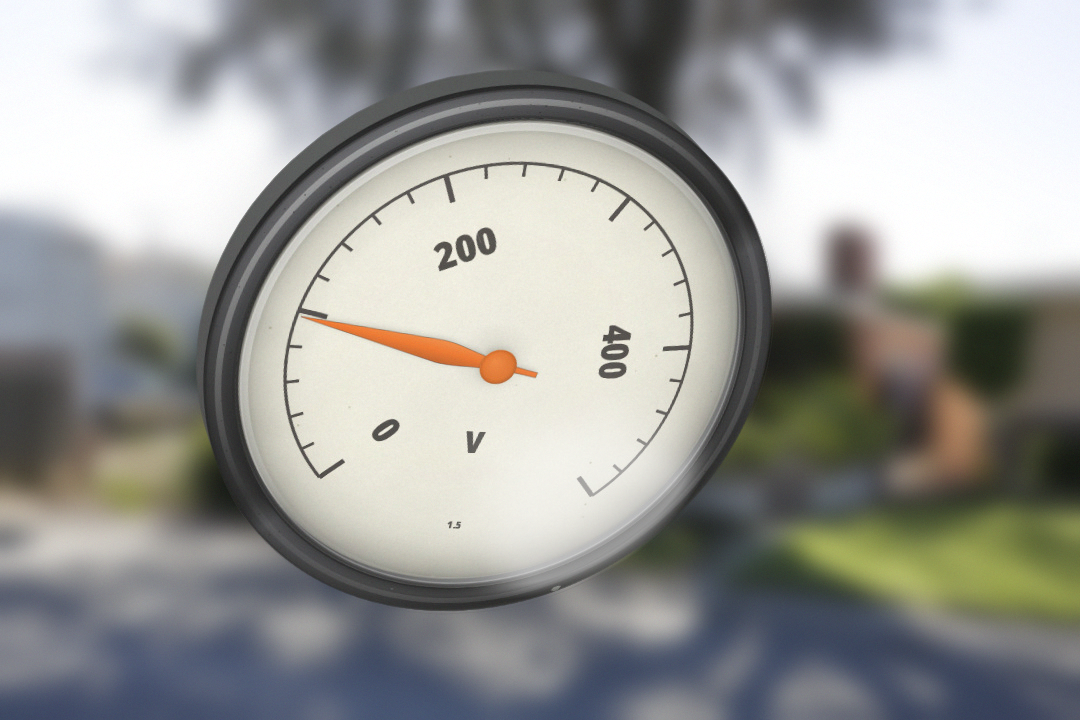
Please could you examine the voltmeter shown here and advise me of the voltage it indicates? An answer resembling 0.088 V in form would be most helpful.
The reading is 100 V
